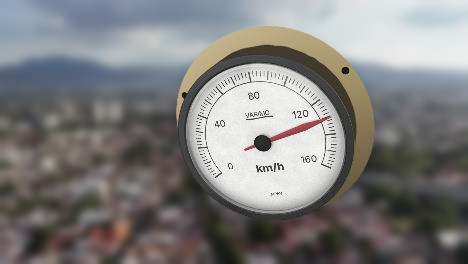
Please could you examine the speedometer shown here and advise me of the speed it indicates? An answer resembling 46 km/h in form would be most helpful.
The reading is 130 km/h
